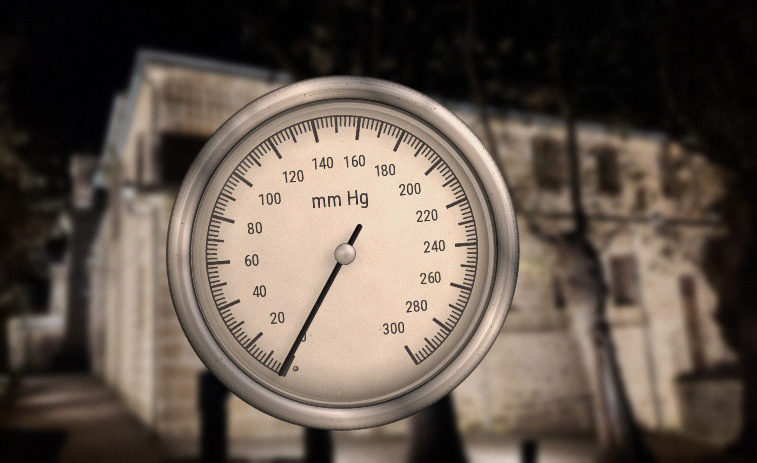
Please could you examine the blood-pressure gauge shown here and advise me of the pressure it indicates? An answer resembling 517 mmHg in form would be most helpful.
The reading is 2 mmHg
